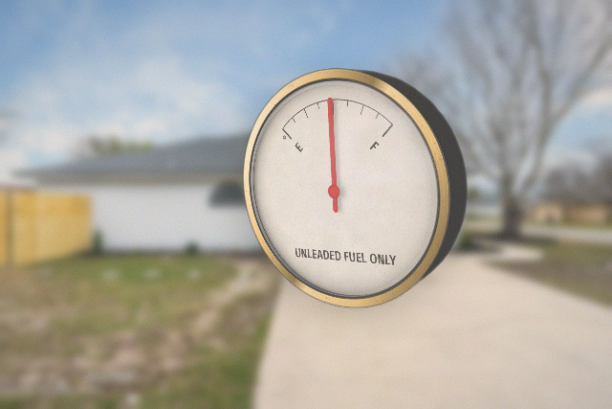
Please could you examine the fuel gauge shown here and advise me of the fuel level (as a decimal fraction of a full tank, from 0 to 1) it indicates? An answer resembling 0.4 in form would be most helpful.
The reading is 0.5
